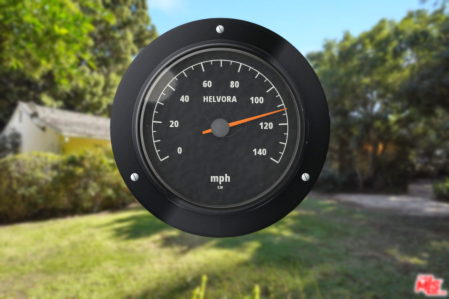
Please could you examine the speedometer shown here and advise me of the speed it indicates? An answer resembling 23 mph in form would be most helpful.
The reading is 112.5 mph
